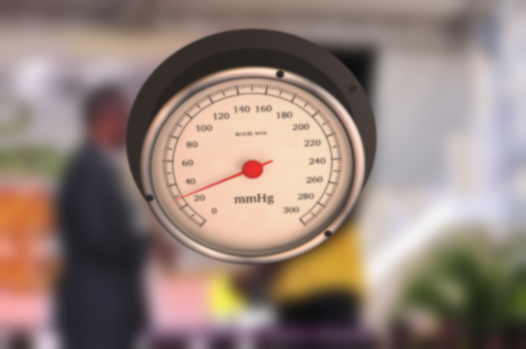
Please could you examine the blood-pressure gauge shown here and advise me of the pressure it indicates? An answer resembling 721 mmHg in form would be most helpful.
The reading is 30 mmHg
